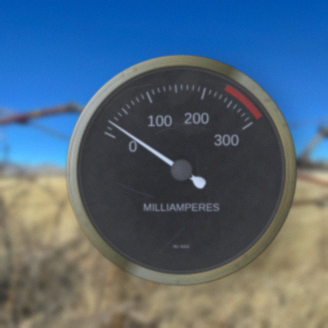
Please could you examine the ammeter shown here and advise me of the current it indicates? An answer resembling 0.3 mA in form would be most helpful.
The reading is 20 mA
